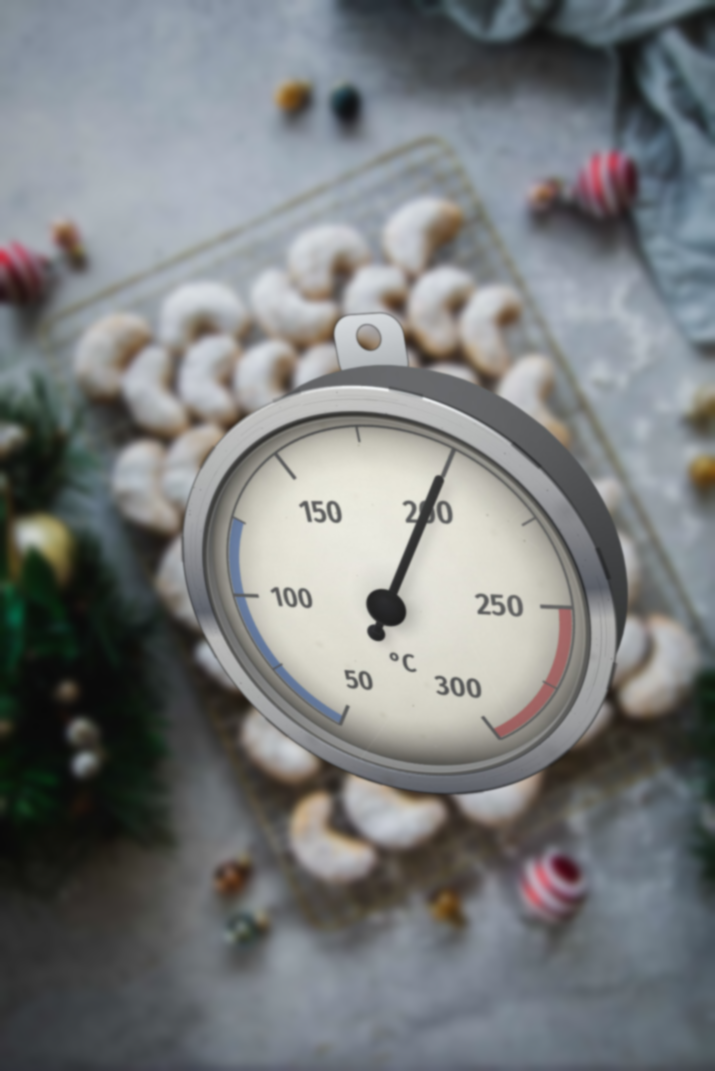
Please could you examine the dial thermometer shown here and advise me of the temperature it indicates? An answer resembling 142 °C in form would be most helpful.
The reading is 200 °C
